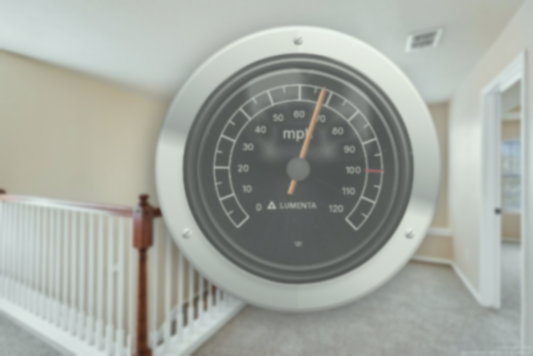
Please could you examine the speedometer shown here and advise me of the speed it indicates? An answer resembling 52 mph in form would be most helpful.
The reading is 67.5 mph
